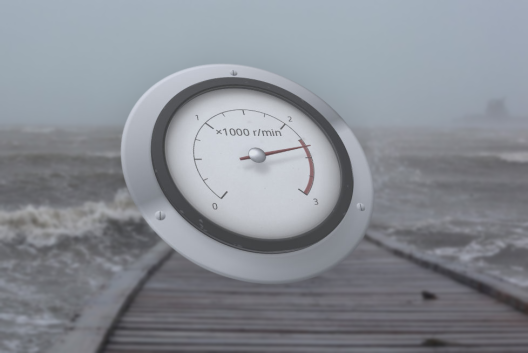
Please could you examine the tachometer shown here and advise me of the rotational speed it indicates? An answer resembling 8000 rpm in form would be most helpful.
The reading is 2375 rpm
